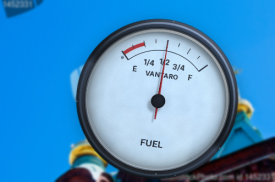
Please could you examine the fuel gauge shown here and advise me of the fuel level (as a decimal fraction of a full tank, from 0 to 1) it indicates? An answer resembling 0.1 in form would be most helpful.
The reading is 0.5
